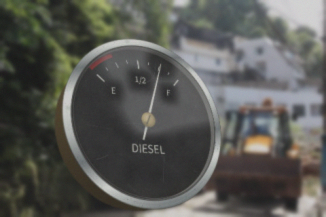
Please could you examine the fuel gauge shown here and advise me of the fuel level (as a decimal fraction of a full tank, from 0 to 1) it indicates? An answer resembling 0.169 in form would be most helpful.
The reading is 0.75
